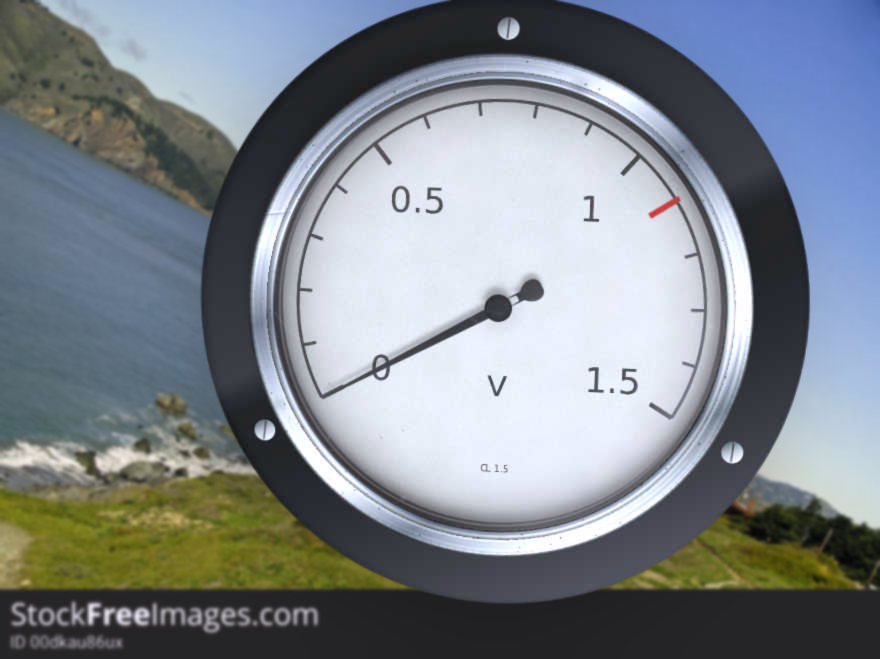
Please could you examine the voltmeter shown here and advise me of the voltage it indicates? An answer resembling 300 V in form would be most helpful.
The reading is 0 V
